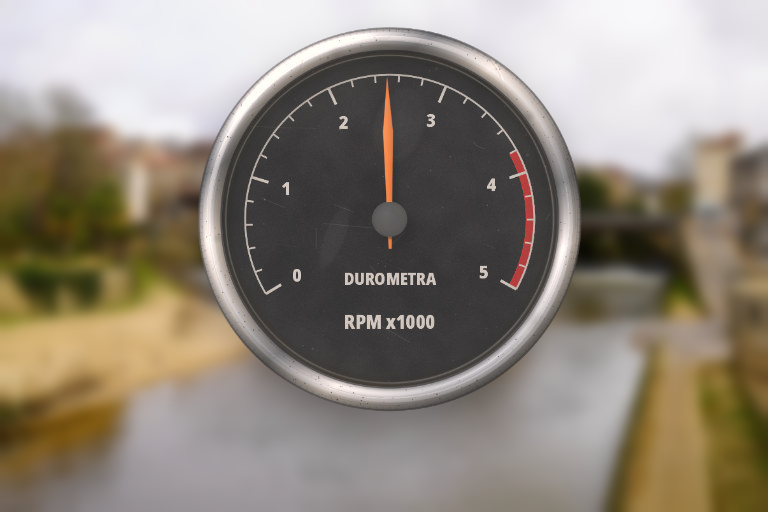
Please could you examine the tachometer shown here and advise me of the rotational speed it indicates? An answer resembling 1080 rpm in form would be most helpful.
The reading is 2500 rpm
